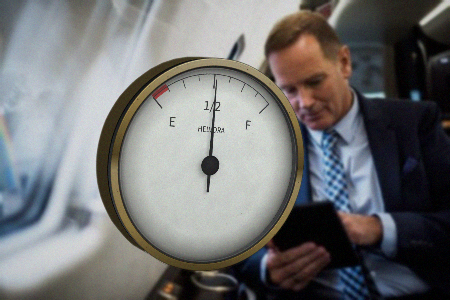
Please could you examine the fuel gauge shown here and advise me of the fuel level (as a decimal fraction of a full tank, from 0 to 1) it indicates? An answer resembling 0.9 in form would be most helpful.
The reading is 0.5
